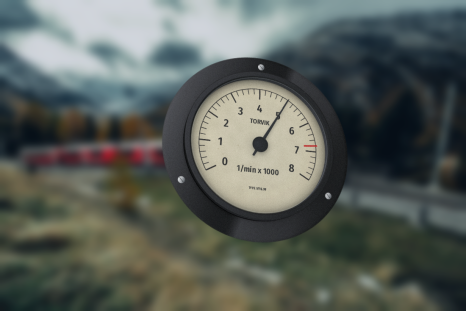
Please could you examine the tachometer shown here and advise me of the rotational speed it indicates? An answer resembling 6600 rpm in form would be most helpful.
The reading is 5000 rpm
